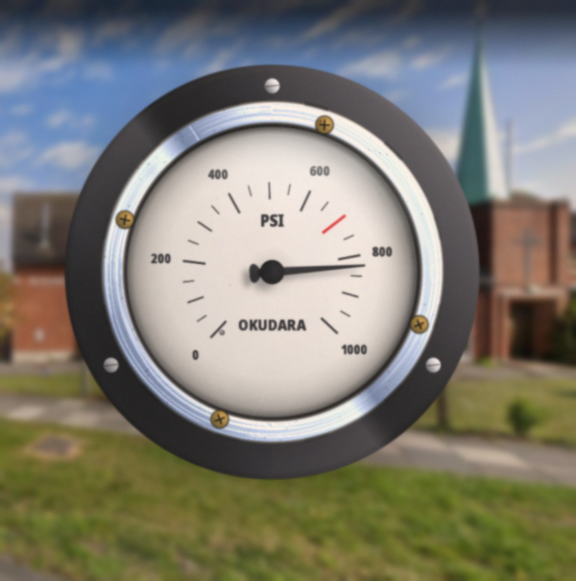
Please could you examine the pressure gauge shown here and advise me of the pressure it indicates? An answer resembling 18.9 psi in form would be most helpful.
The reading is 825 psi
